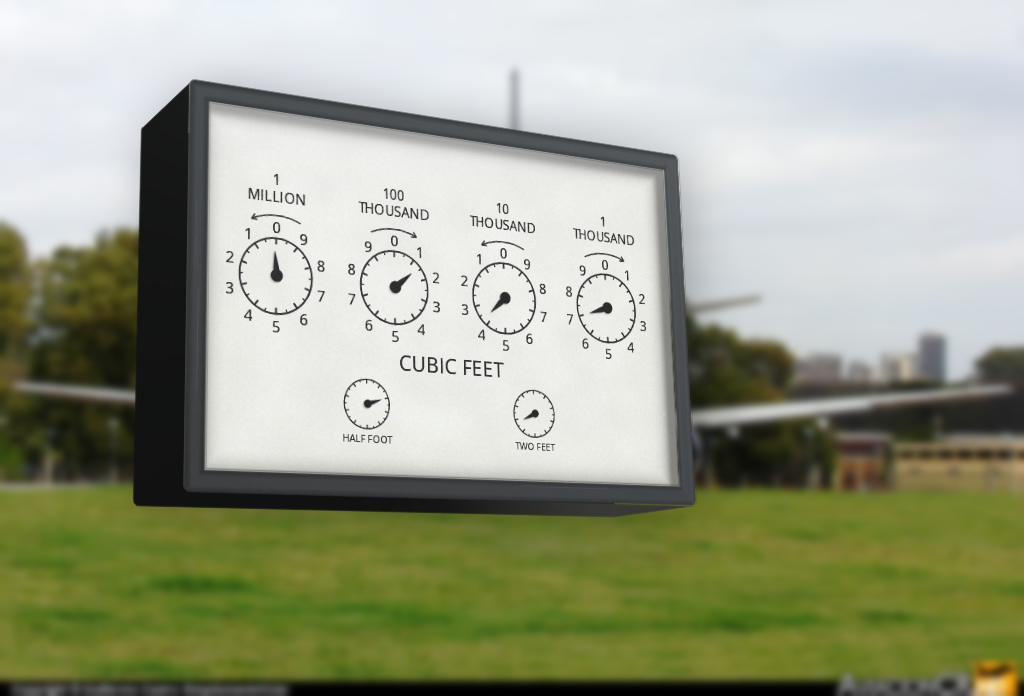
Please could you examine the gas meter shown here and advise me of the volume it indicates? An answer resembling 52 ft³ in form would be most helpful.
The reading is 13700 ft³
